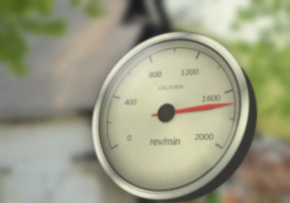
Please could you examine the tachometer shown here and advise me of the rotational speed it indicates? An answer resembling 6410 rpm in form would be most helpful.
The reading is 1700 rpm
